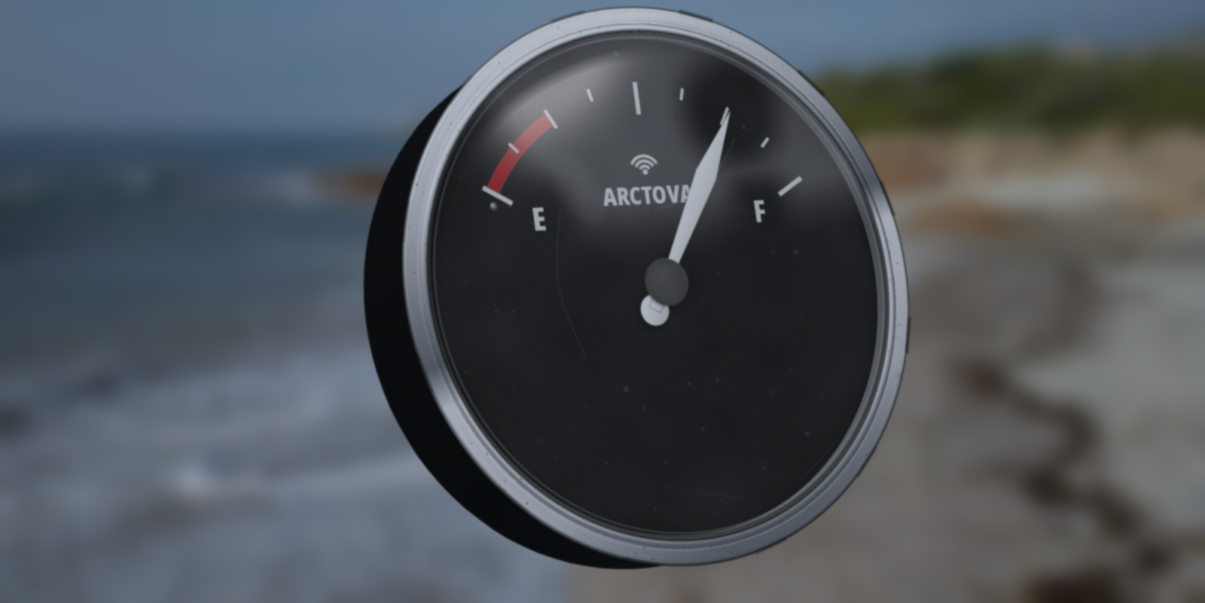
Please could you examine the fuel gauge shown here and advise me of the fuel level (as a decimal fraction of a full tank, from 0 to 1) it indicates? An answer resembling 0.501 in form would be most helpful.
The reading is 0.75
